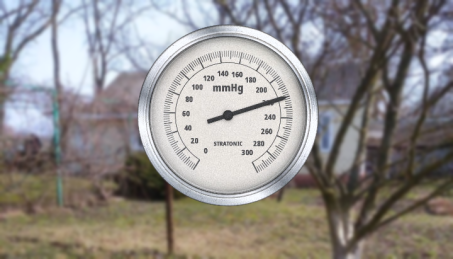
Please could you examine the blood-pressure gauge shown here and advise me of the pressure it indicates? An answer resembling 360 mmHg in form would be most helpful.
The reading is 220 mmHg
